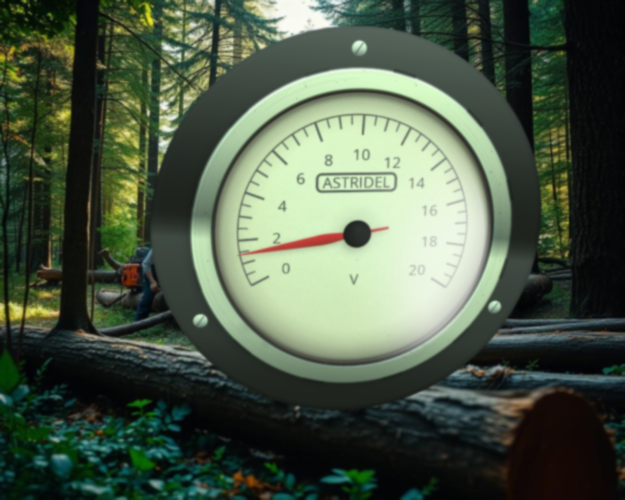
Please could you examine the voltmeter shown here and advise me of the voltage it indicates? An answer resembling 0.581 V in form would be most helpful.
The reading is 1.5 V
